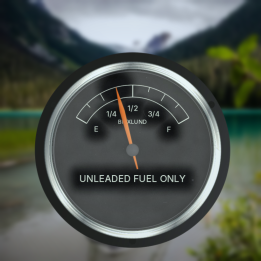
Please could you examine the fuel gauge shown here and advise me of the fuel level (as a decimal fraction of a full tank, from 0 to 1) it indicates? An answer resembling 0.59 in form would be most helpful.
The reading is 0.375
